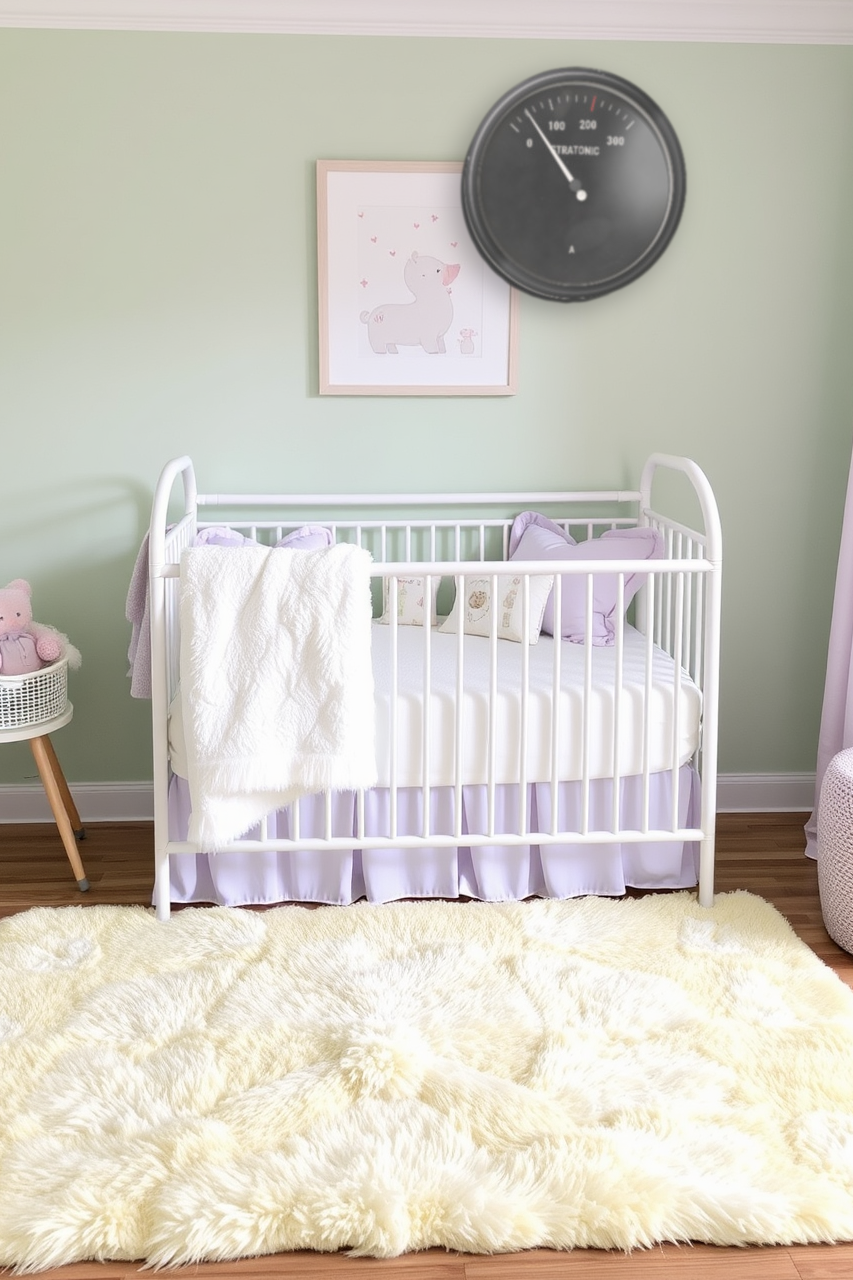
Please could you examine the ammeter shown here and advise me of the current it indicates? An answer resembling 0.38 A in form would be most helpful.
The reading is 40 A
